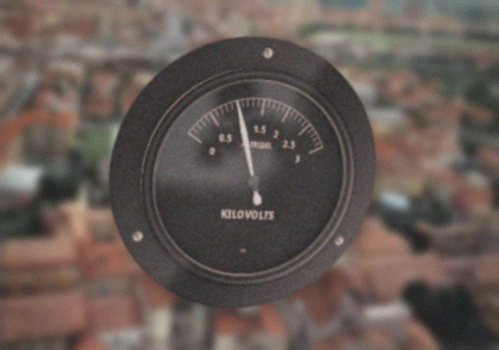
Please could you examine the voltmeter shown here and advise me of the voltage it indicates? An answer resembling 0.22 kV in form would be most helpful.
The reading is 1 kV
